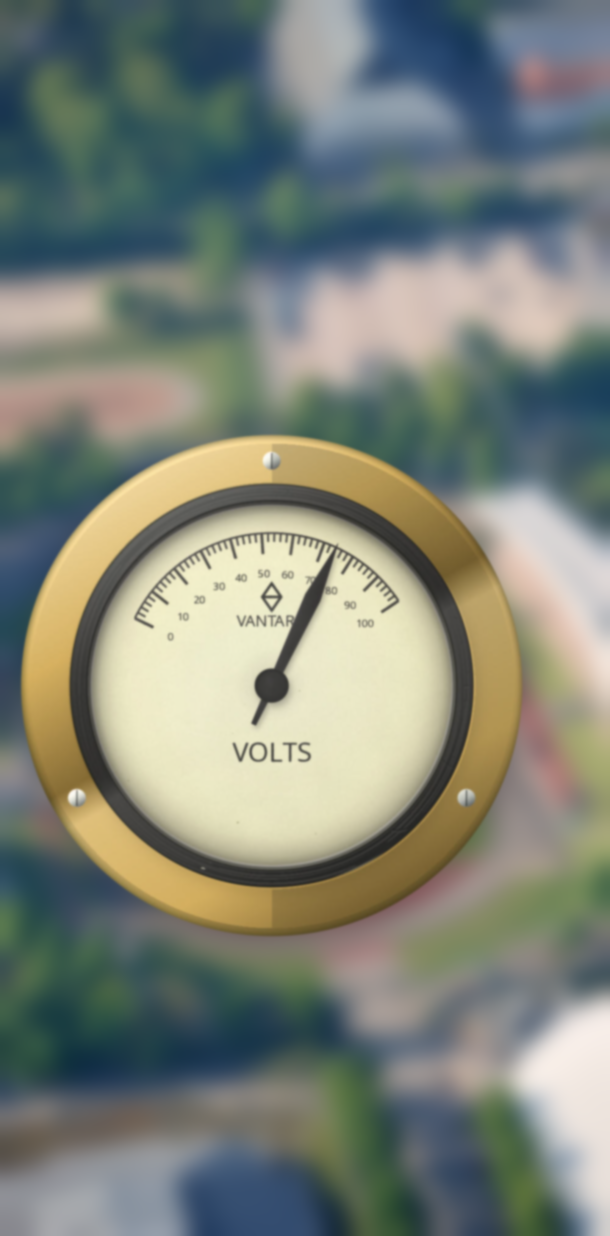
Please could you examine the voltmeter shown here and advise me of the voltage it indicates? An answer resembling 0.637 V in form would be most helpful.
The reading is 74 V
